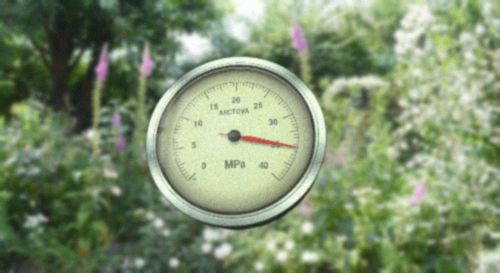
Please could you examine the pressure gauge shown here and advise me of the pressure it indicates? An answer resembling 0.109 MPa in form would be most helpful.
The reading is 35 MPa
